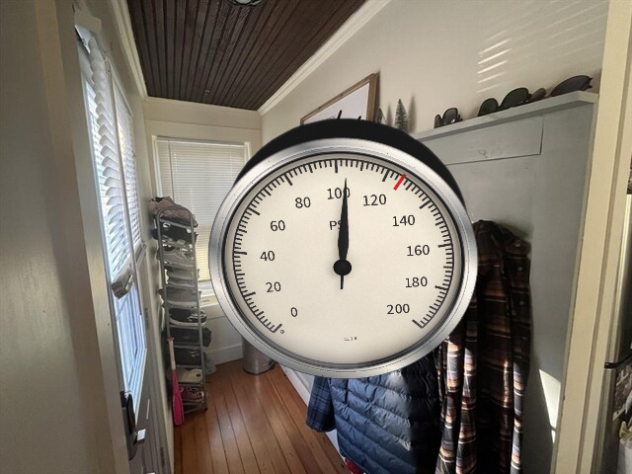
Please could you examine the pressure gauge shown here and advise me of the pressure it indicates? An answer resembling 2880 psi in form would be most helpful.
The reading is 104 psi
